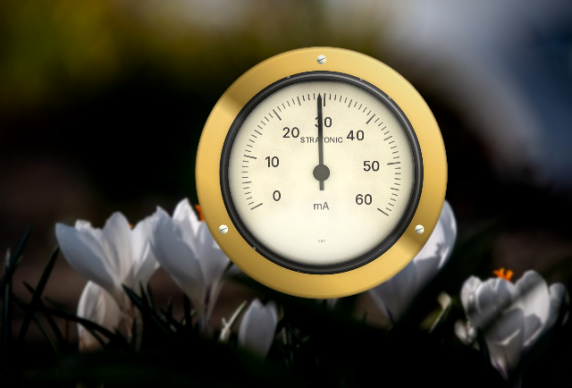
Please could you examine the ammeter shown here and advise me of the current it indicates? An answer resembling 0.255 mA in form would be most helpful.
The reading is 29 mA
